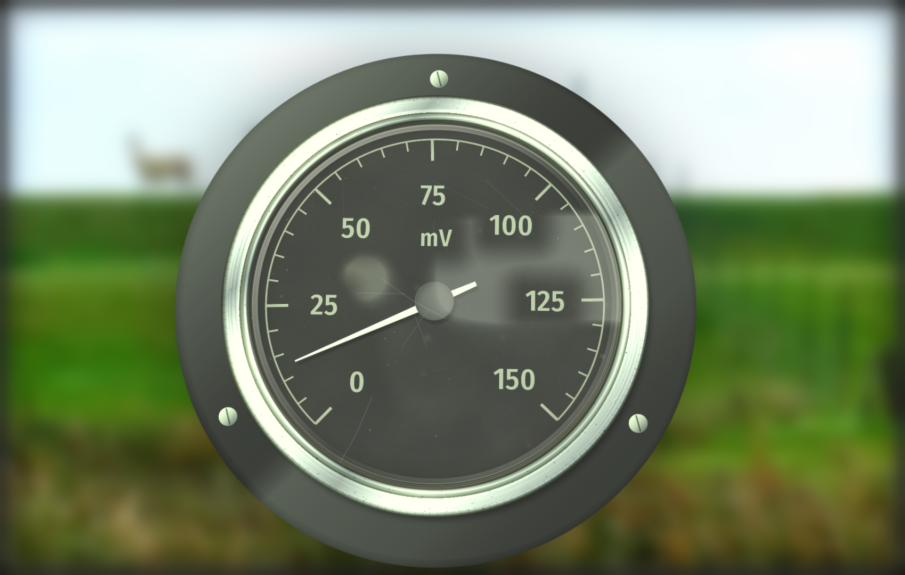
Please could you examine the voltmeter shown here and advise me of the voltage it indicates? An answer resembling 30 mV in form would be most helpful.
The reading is 12.5 mV
